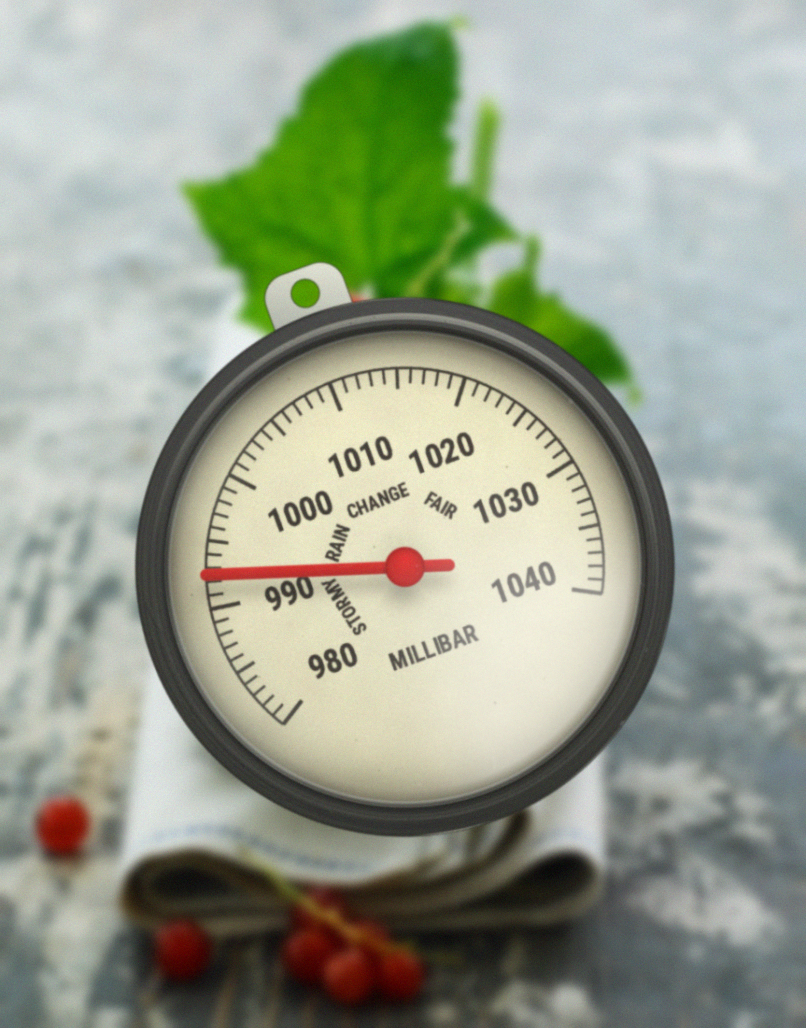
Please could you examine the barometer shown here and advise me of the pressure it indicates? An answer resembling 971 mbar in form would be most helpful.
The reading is 992.5 mbar
